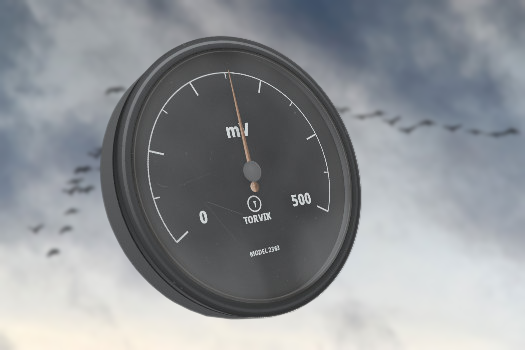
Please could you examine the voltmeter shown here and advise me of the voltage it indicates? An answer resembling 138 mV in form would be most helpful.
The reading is 250 mV
